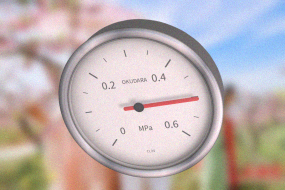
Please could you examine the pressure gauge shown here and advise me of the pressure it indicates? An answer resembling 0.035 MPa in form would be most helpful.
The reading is 0.5 MPa
